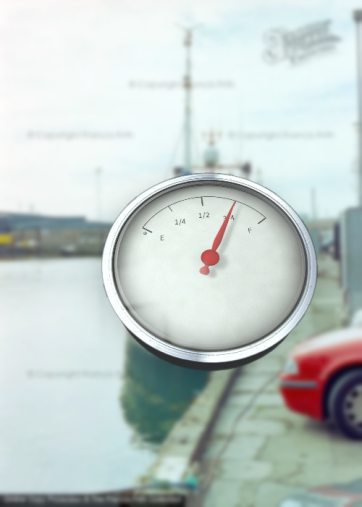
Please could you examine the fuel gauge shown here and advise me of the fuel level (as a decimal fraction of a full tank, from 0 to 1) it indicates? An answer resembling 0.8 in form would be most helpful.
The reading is 0.75
